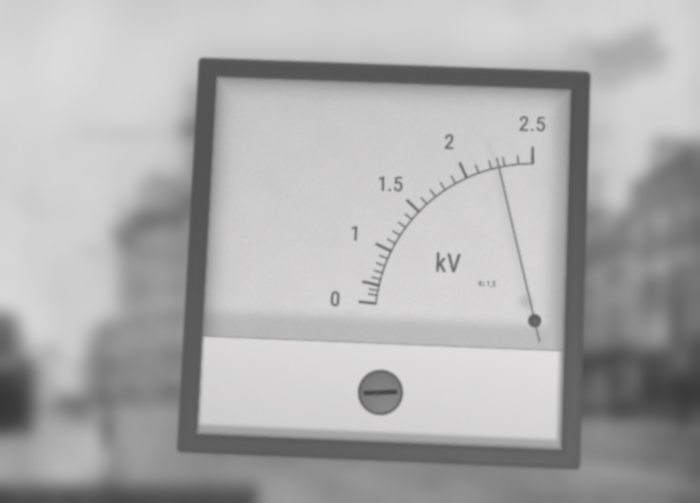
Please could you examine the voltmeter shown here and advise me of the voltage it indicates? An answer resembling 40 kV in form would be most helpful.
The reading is 2.25 kV
